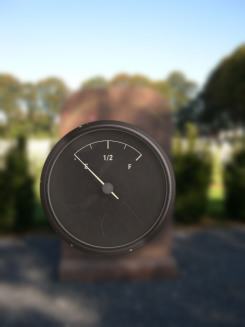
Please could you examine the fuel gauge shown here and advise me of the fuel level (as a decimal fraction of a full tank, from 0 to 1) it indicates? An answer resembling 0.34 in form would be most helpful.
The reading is 0
